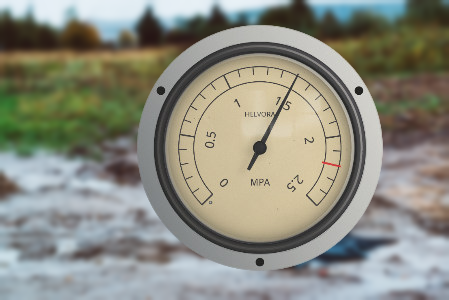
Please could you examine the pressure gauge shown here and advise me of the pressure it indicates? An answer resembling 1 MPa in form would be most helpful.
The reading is 1.5 MPa
